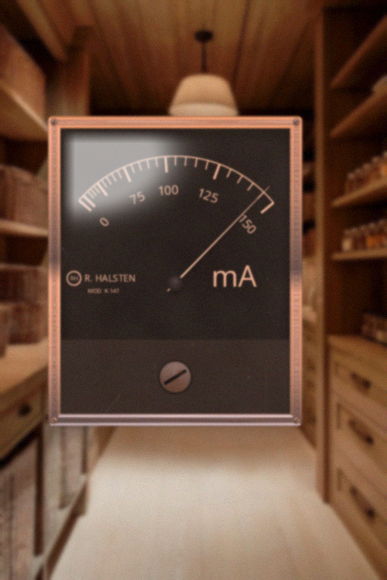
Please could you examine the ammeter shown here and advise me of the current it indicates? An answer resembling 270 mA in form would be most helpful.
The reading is 145 mA
